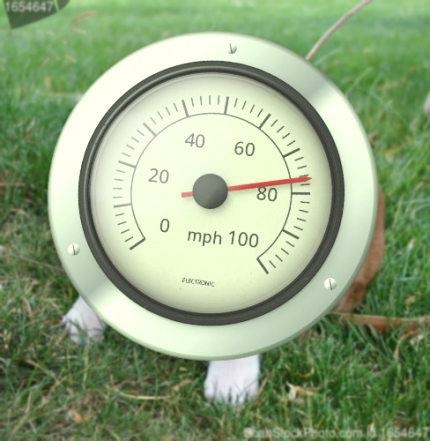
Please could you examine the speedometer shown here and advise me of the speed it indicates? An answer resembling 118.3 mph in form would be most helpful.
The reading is 77 mph
